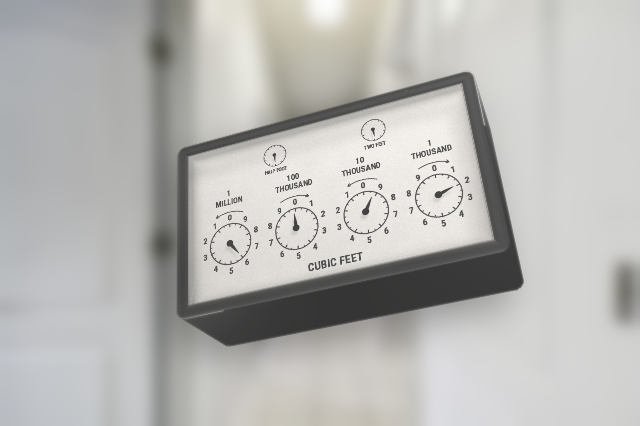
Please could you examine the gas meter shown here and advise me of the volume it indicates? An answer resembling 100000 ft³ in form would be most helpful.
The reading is 599200 ft³
